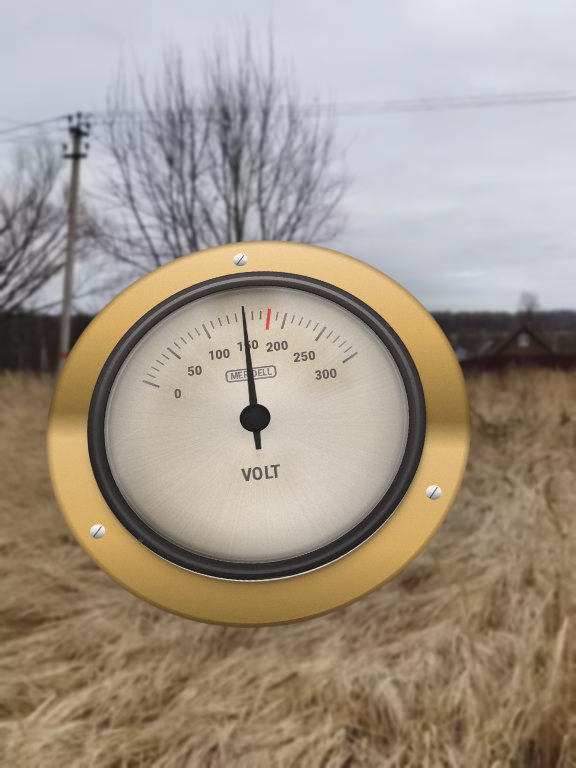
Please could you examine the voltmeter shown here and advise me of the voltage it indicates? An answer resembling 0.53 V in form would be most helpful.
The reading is 150 V
